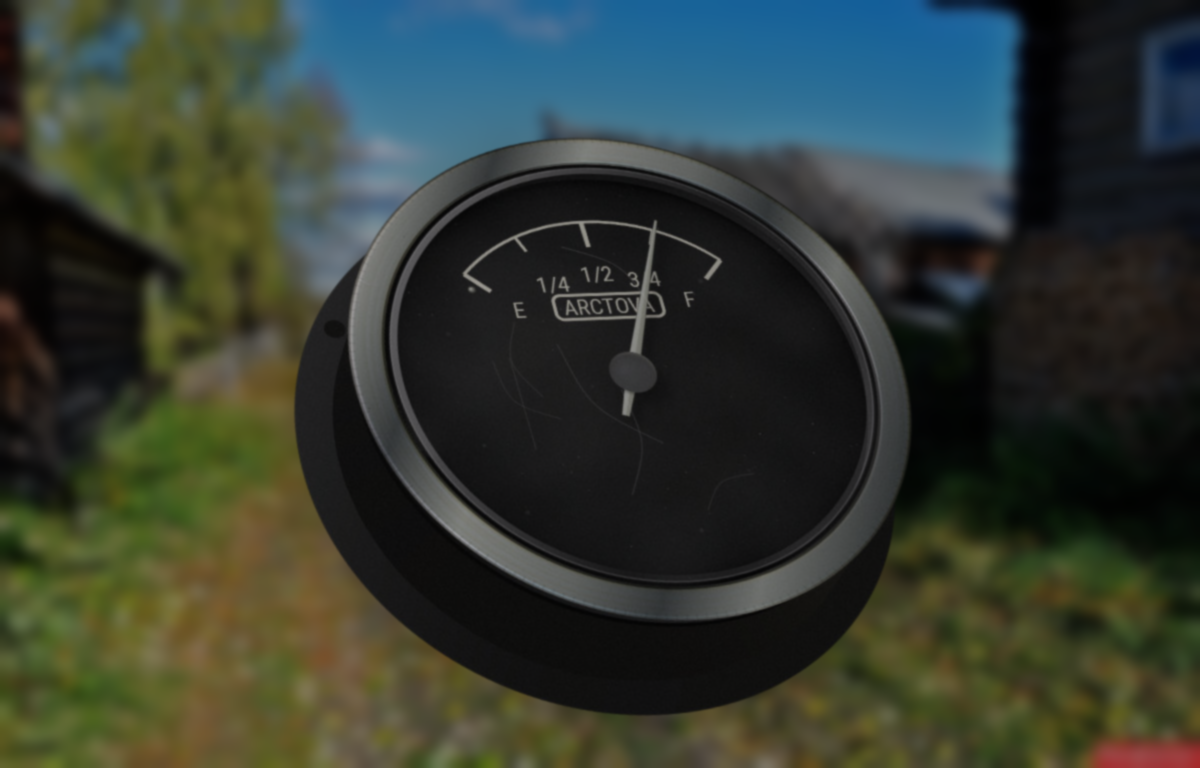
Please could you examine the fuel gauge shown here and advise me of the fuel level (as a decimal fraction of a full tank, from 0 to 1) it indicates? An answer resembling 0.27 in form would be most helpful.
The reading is 0.75
